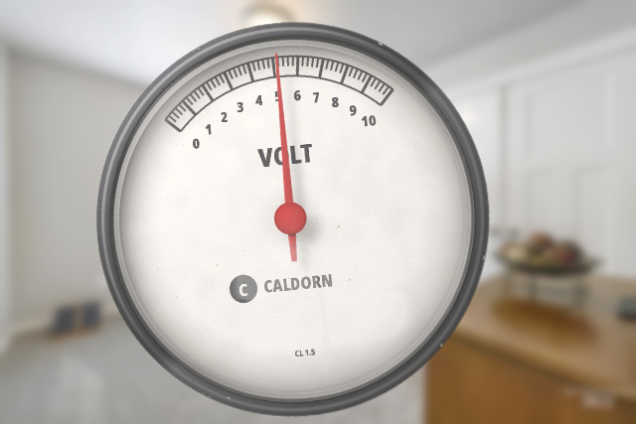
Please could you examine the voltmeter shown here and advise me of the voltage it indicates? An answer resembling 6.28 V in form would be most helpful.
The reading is 5.2 V
